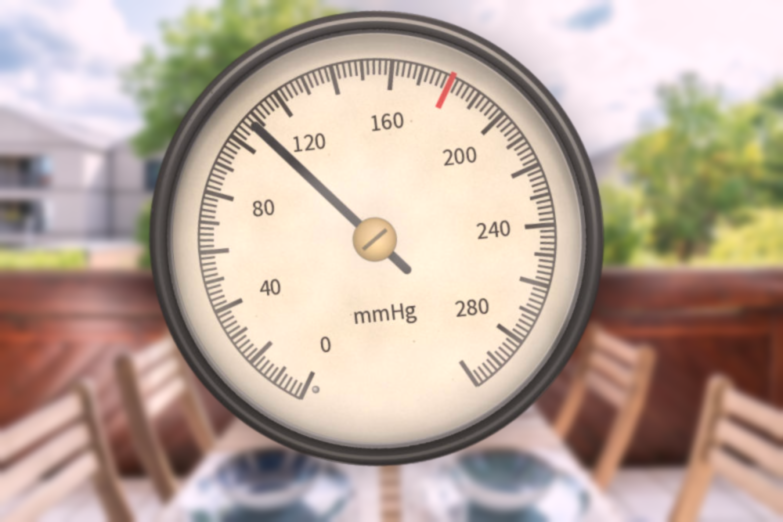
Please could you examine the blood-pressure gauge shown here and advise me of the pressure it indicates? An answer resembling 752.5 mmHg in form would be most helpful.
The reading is 108 mmHg
